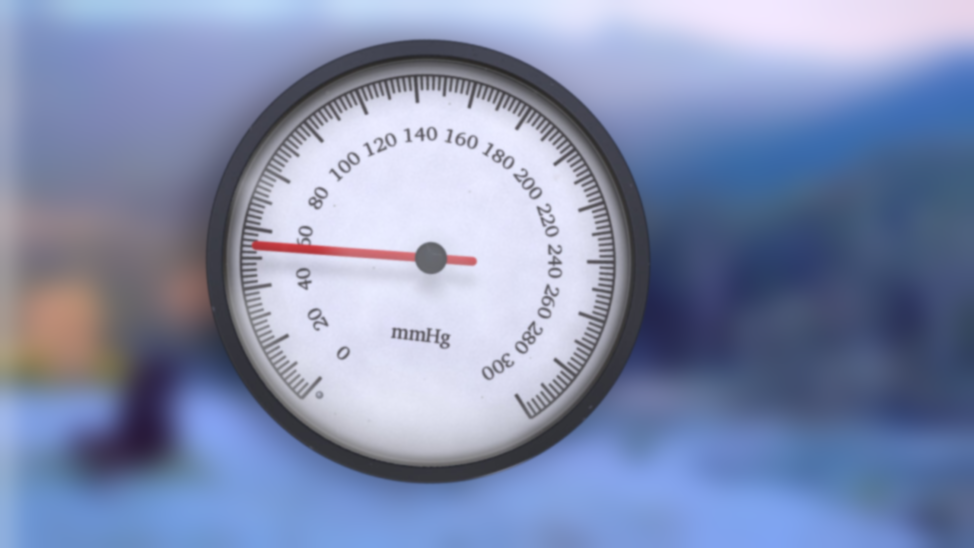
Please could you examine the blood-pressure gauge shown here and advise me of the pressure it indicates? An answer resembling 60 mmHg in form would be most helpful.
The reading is 54 mmHg
